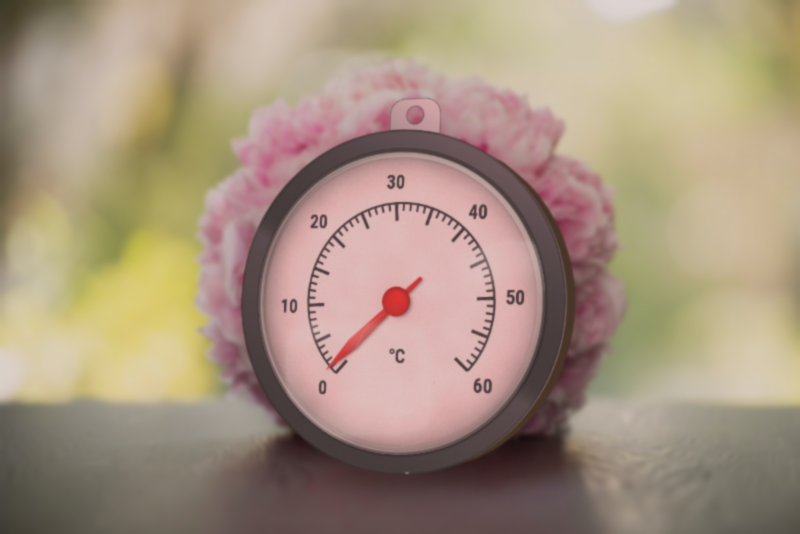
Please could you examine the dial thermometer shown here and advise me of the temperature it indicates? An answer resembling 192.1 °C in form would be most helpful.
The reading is 1 °C
